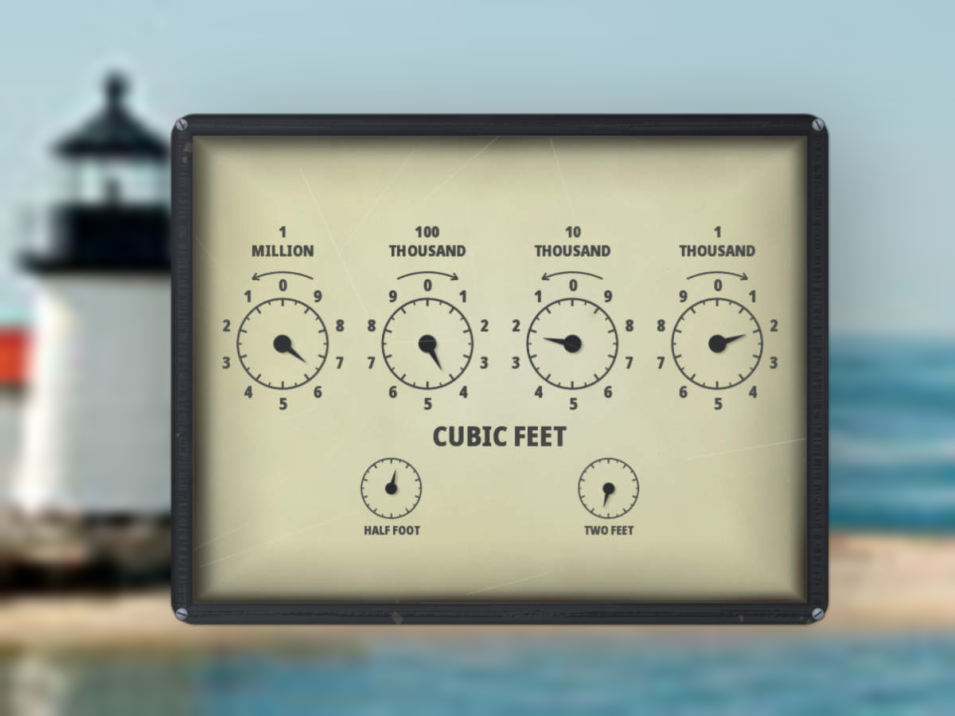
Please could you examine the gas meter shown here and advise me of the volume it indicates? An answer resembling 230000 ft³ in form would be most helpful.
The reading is 642200 ft³
